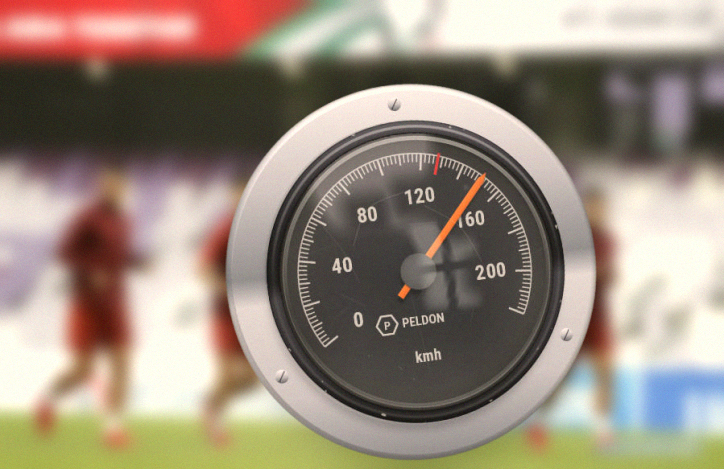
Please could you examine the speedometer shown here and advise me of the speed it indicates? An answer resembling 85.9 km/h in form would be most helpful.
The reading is 150 km/h
